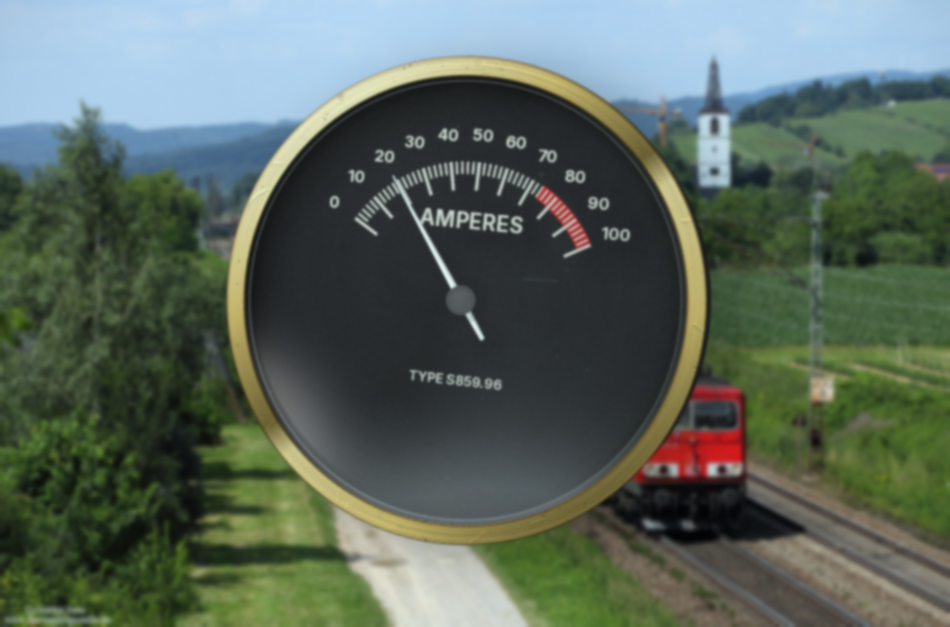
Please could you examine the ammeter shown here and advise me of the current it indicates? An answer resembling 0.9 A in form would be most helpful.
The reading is 20 A
